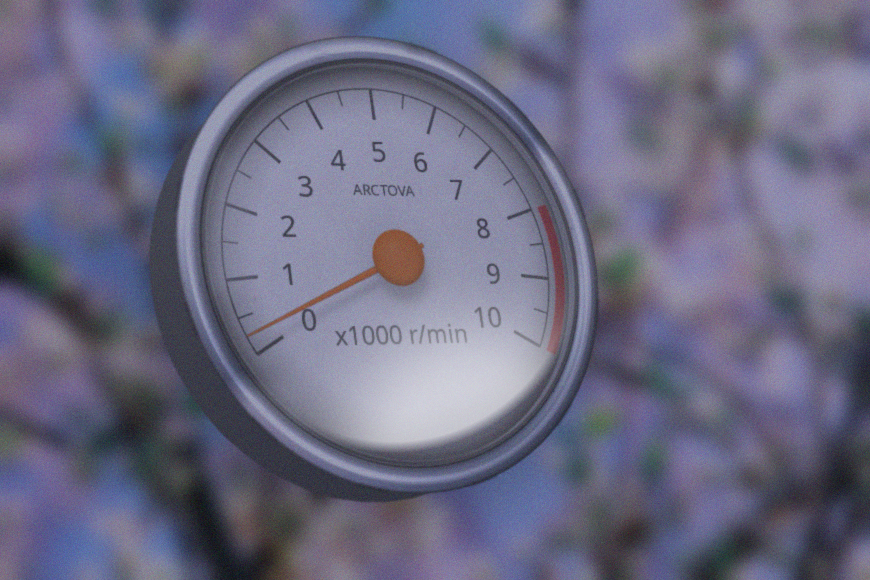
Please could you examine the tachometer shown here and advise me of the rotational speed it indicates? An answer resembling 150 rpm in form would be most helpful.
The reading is 250 rpm
